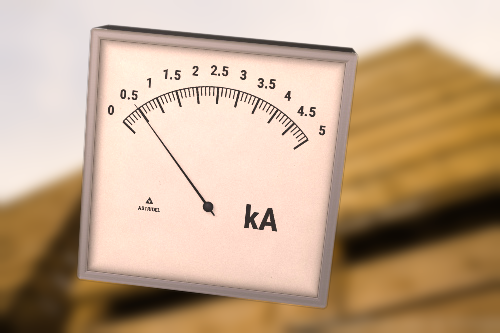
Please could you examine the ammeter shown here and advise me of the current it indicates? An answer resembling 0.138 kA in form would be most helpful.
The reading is 0.5 kA
